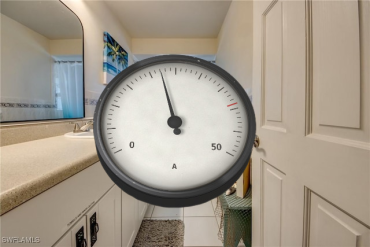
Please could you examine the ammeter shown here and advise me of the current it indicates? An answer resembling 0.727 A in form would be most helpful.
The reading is 22 A
